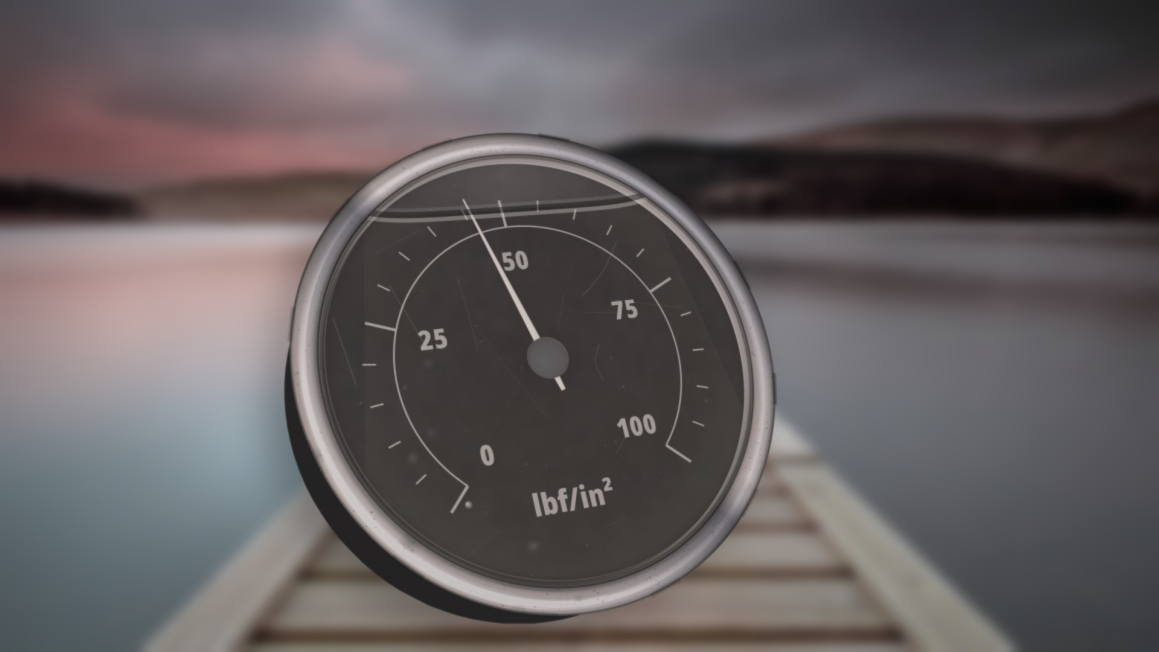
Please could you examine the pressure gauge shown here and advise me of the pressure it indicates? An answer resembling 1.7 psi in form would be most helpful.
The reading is 45 psi
